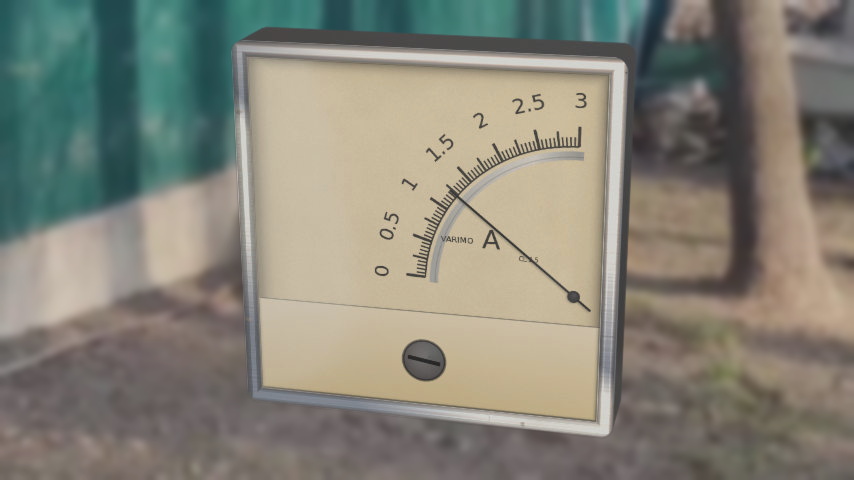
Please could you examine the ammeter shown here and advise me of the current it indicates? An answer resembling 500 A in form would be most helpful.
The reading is 1.25 A
